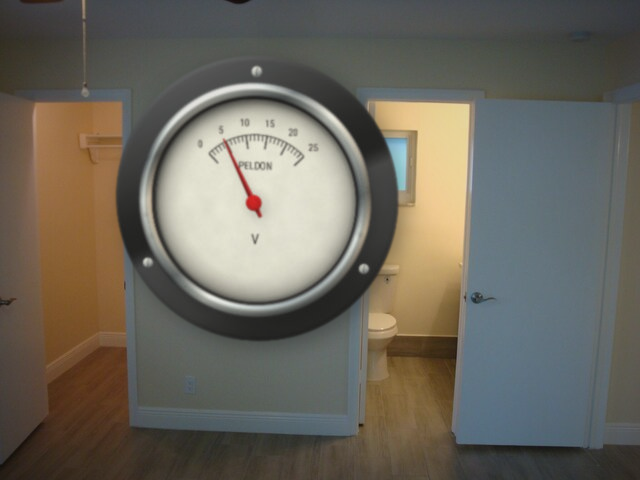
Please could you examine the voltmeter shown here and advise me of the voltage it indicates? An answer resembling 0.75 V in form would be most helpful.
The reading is 5 V
